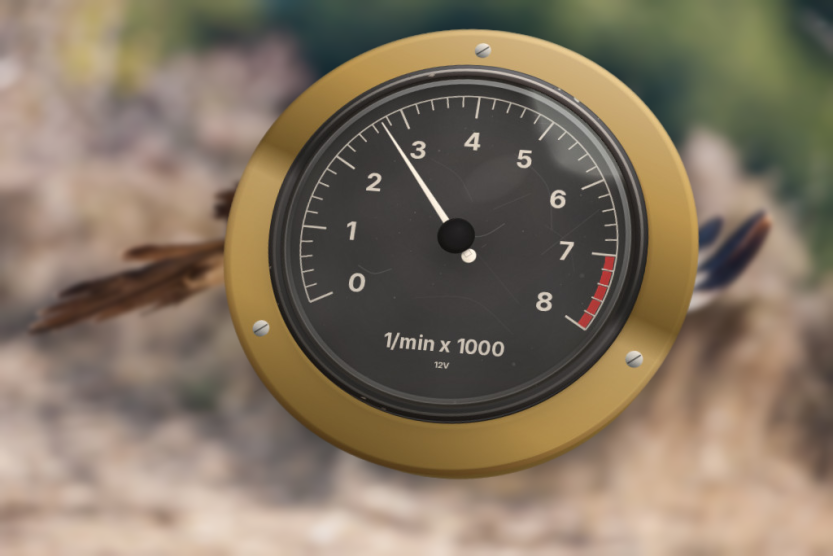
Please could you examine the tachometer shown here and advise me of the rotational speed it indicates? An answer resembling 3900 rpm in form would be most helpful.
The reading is 2700 rpm
